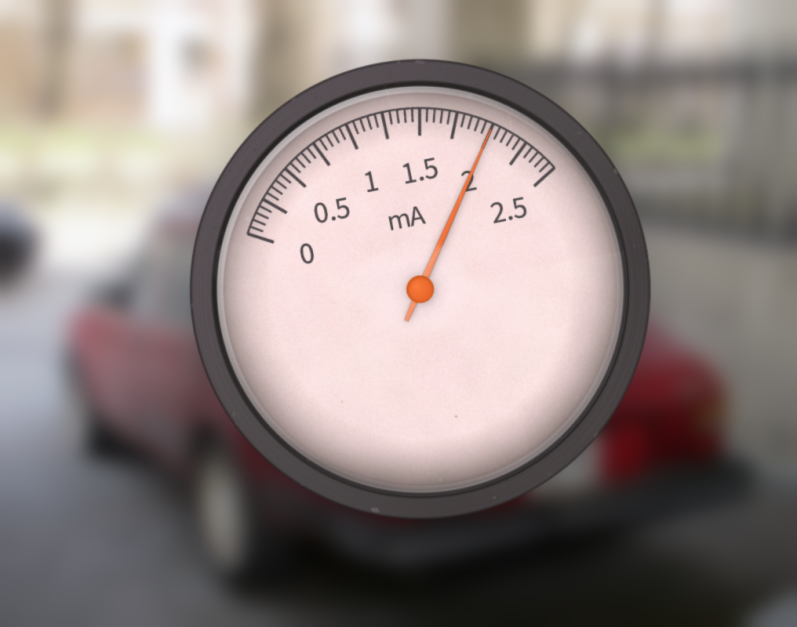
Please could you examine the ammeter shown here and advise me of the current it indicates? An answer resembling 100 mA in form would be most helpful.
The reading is 2 mA
